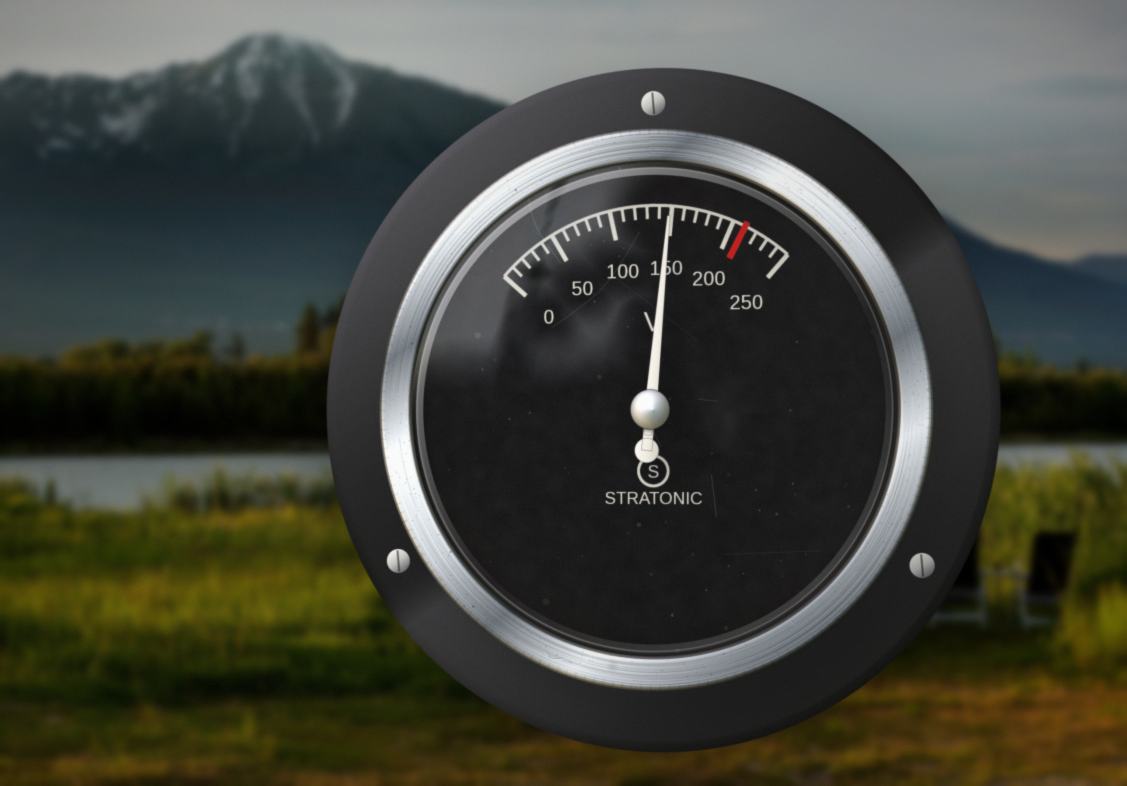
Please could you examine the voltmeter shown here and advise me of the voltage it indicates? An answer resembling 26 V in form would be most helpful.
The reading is 150 V
